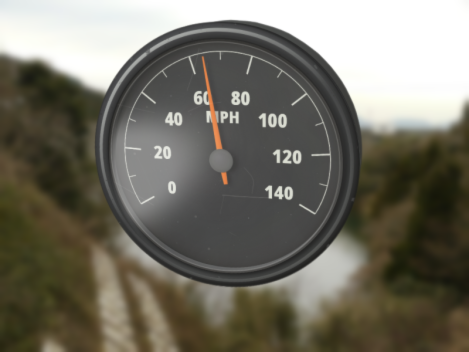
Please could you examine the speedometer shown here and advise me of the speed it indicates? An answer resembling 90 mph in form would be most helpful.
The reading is 65 mph
